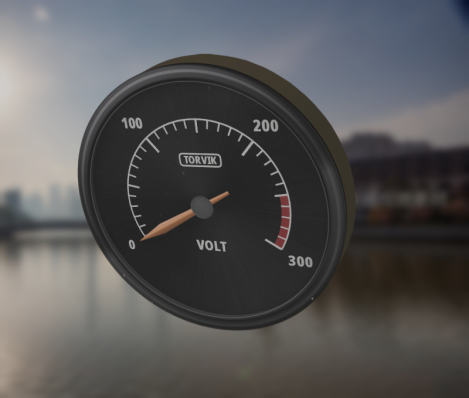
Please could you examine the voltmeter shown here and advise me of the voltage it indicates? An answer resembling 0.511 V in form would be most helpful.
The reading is 0 V
